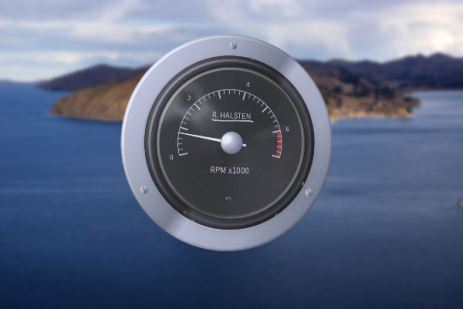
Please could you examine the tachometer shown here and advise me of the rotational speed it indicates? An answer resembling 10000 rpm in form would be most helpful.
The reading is 800 rpm
